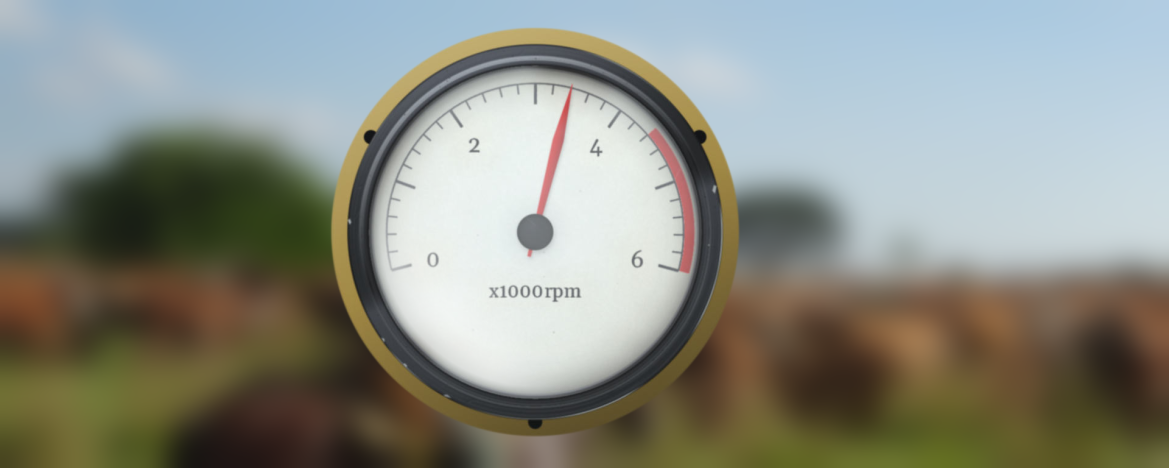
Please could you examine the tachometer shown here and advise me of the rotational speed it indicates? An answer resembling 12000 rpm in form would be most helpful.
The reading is 3400 rpm
